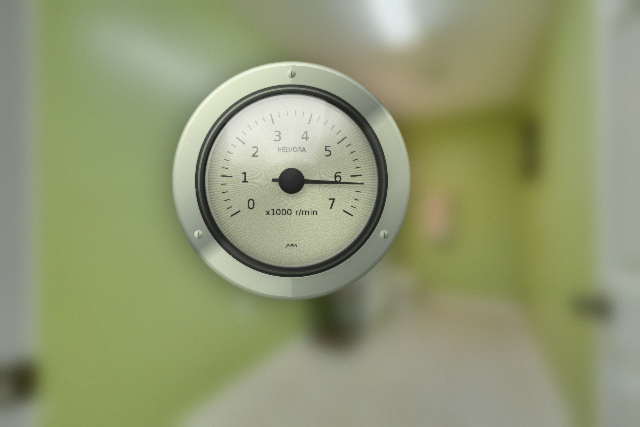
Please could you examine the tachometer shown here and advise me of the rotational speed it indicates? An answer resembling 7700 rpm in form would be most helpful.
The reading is 6200 rpm
